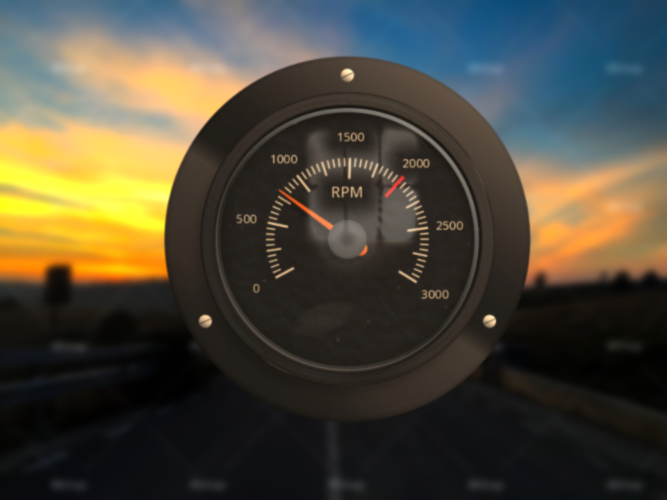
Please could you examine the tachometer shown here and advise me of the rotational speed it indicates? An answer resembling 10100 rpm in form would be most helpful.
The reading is 800 rpm
